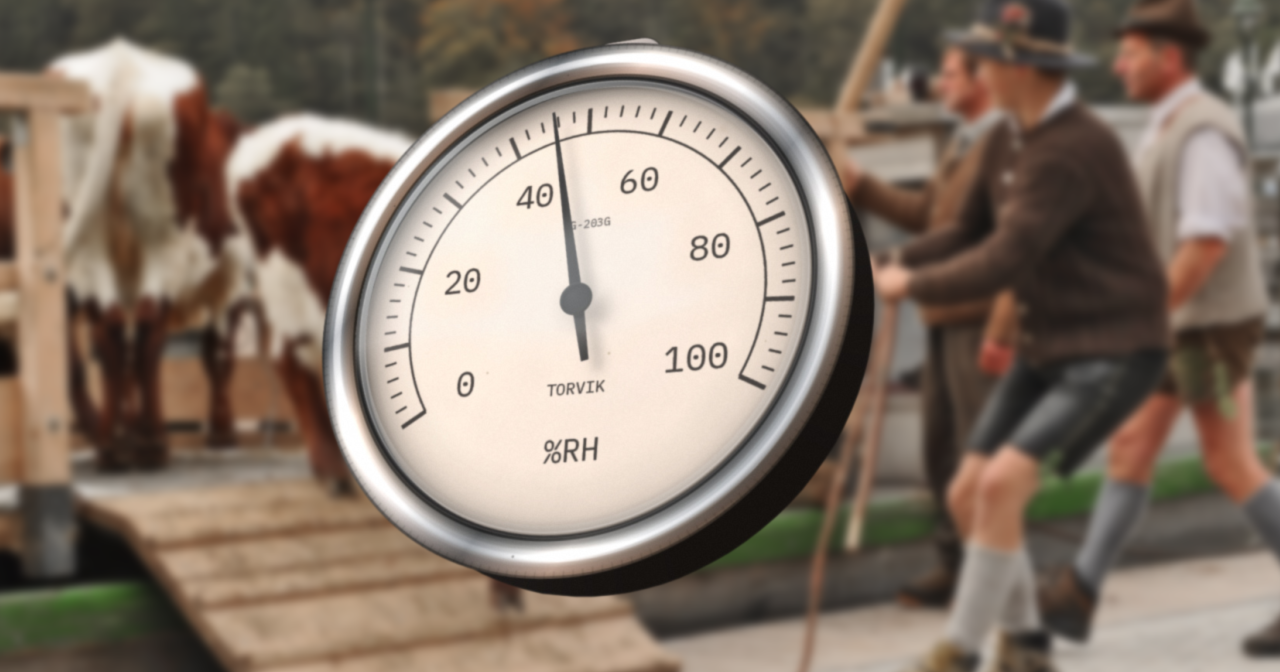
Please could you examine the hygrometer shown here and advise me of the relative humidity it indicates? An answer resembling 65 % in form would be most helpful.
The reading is 46 %
